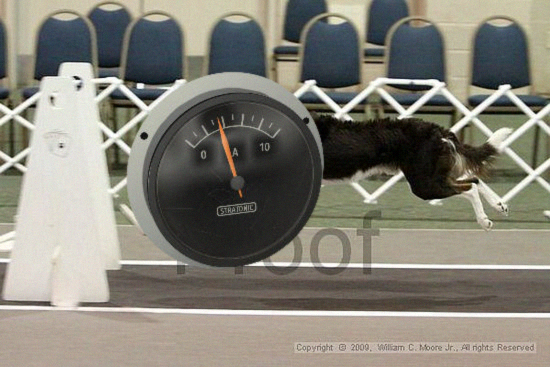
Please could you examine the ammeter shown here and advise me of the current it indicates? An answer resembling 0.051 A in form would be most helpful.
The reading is 3.5 A
